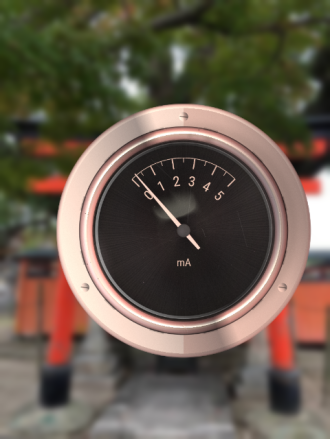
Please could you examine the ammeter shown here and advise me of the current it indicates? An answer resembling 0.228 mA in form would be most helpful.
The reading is 0.25 mA
